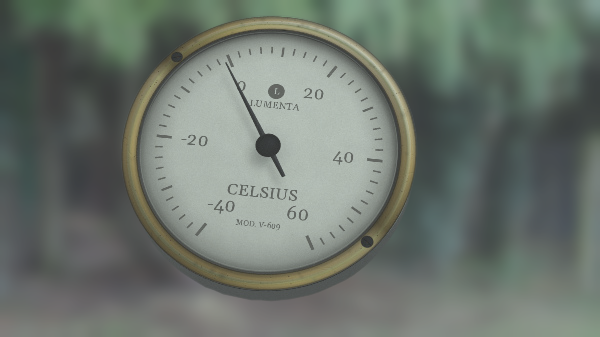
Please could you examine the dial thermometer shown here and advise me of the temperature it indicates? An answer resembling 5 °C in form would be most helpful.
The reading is -1 °C
